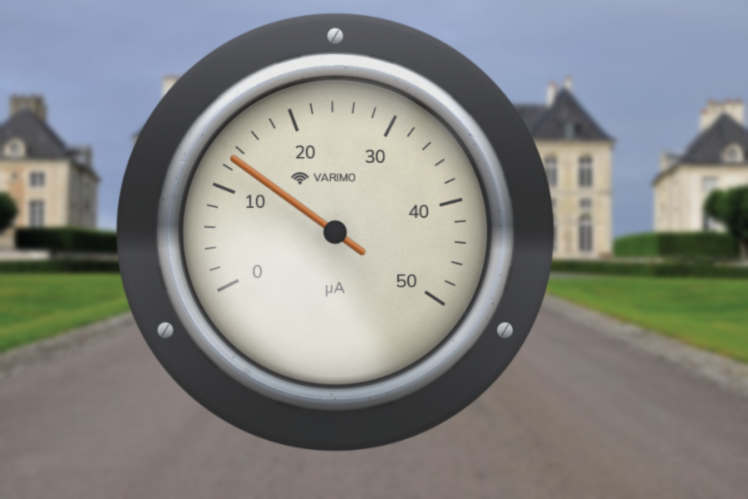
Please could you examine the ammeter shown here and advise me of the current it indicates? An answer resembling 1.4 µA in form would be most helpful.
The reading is 13 µA
